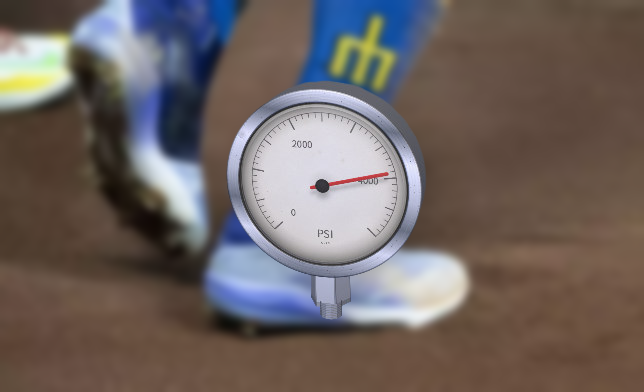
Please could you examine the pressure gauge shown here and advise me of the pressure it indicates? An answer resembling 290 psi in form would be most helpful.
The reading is 3900 psi
